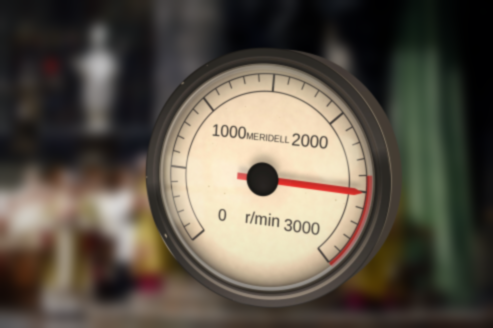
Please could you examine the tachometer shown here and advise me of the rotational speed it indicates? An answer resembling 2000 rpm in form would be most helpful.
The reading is 2500 rpm
